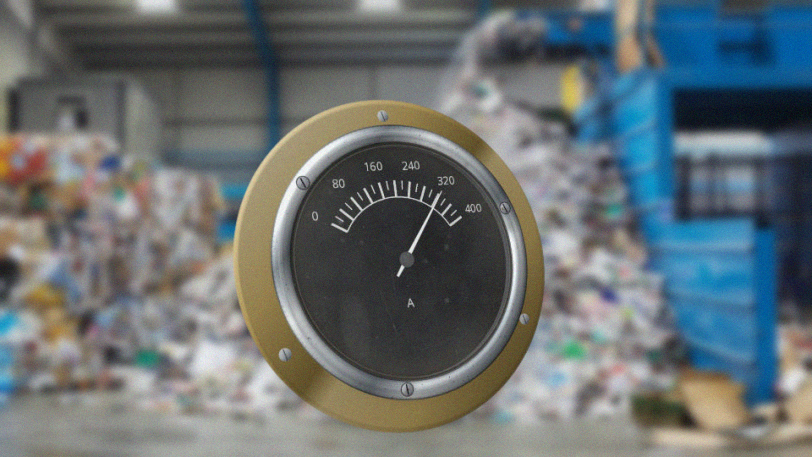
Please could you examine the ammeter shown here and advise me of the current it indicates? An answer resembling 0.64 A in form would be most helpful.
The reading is 320 A
